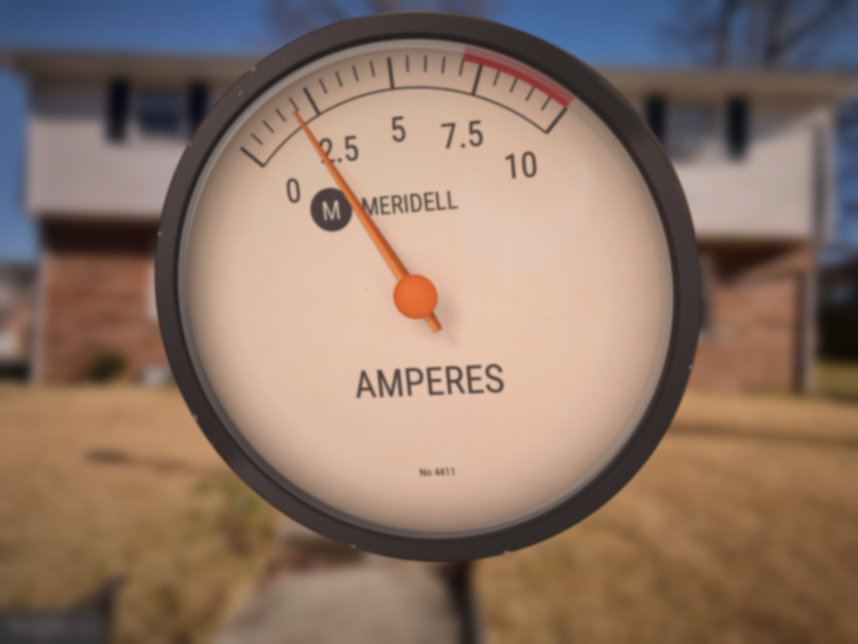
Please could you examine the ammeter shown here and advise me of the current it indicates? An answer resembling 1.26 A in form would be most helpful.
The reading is 2 A
